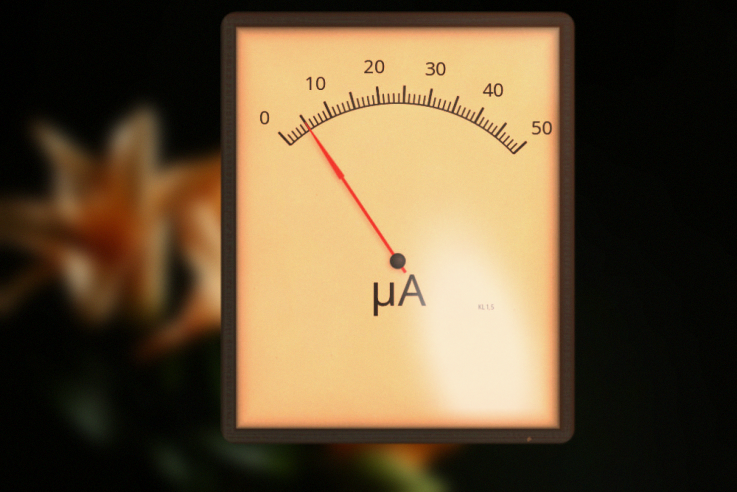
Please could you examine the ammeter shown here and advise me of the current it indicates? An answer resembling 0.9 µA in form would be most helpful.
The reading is 5 µA
